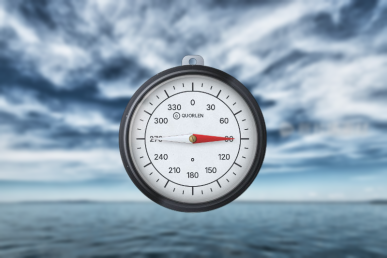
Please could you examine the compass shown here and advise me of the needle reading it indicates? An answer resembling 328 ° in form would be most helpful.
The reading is 90 °
